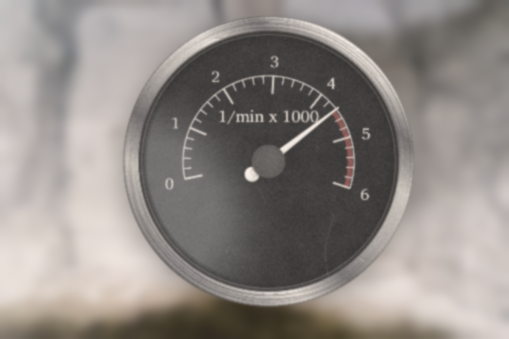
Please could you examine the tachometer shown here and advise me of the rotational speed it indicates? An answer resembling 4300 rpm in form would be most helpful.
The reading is 4400 rpm
